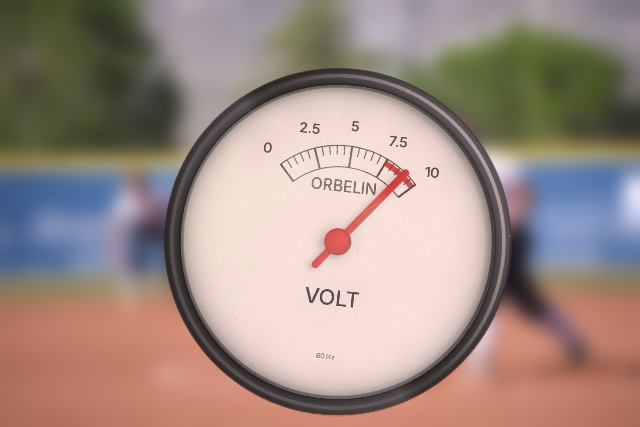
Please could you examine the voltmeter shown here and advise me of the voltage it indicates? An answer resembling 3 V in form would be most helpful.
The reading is 9 V
